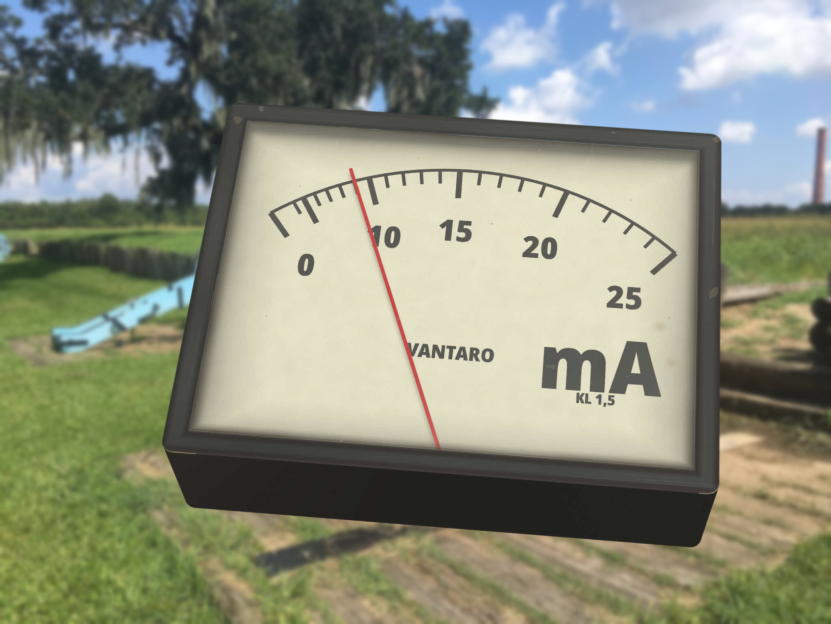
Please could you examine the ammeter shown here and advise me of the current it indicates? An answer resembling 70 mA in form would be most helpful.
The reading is 9 mA
